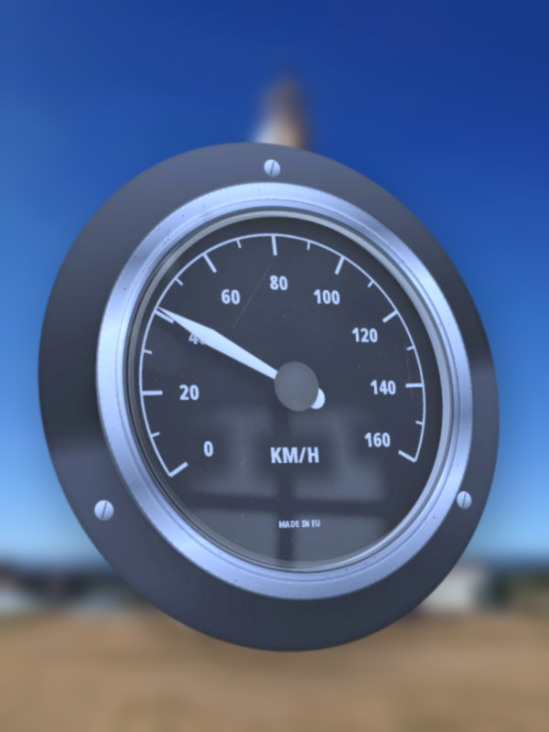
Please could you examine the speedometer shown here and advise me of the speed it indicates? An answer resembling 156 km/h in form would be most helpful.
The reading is 40 km/h
